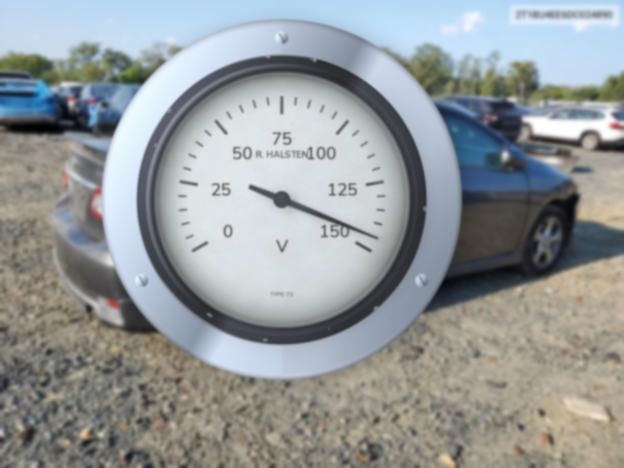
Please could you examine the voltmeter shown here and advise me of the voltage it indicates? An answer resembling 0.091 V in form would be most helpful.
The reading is 145 V
